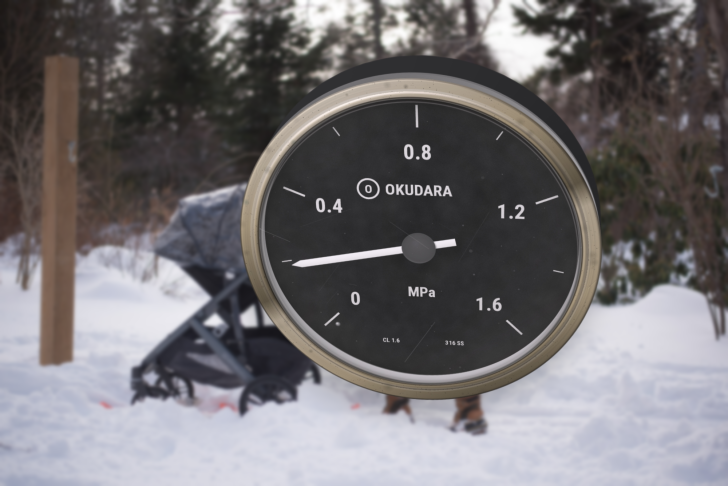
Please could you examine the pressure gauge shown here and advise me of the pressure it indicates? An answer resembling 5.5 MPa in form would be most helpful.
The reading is 0.2 MPa
